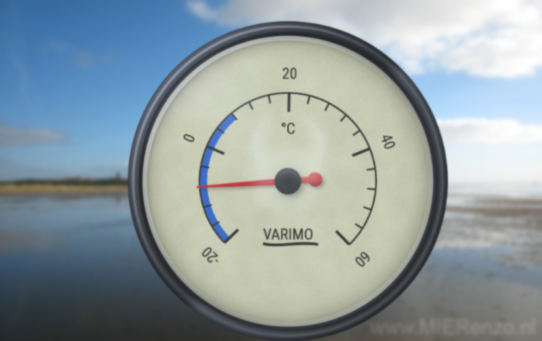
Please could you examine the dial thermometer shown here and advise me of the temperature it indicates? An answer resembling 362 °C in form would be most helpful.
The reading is -8 °C
